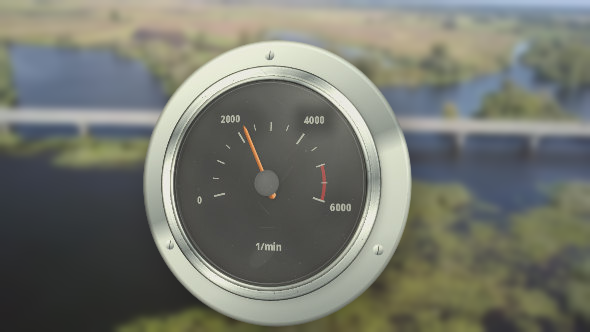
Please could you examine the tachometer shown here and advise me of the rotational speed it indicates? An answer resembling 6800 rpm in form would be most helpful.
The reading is 2250 rpm
